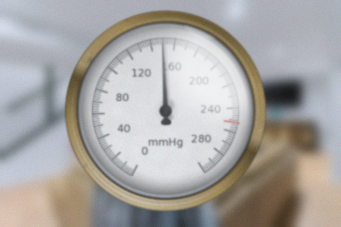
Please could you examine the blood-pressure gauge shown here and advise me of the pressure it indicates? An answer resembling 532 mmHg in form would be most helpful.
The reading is 150 mmHg
